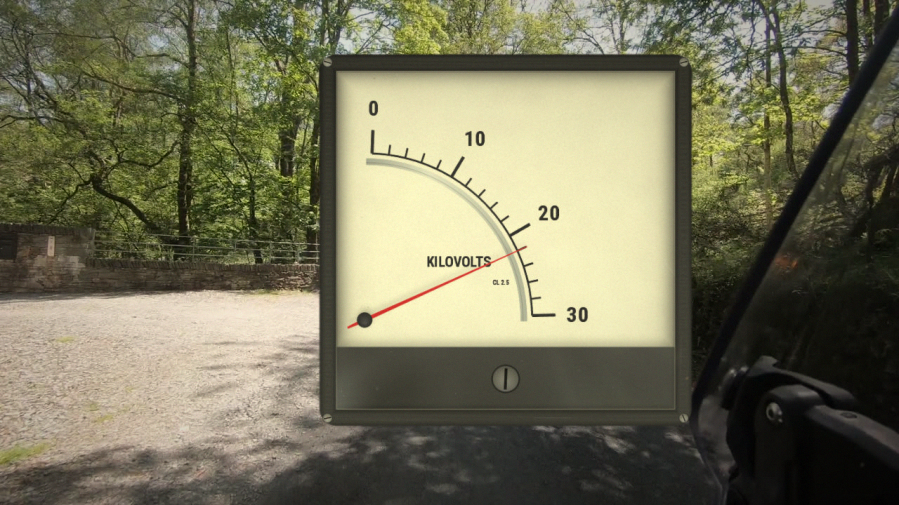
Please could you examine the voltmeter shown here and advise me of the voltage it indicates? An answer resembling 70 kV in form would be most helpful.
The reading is 22 kV
